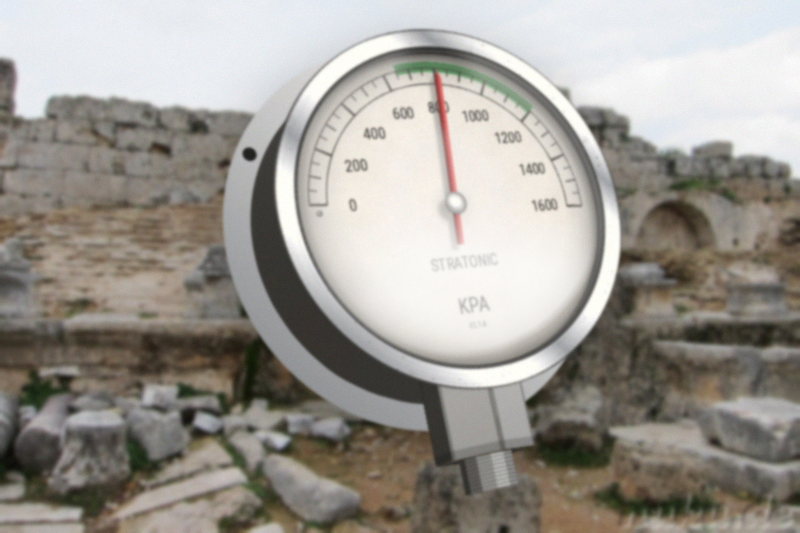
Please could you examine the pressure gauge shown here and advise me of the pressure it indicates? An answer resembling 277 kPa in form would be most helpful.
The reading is 800 kPa
